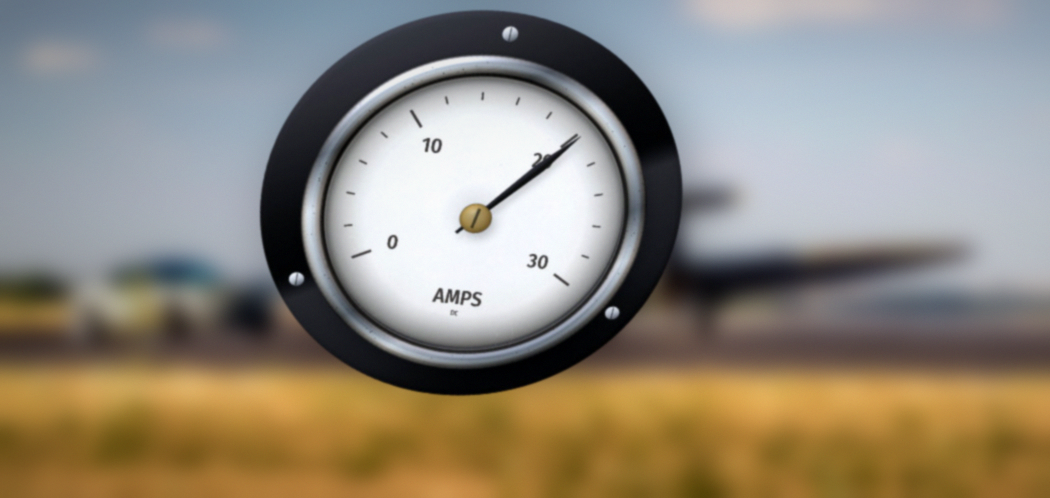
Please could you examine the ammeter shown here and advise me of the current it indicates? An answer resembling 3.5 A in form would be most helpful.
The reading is 20 A
